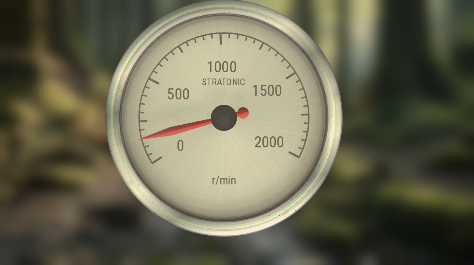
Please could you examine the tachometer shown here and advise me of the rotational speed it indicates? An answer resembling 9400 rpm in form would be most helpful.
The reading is 150 rpm
